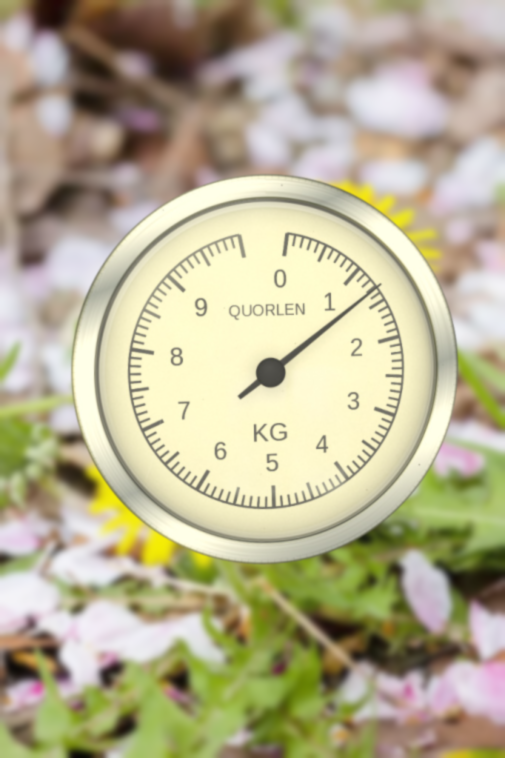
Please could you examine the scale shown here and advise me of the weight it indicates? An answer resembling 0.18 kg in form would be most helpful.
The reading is 1.3 kg
